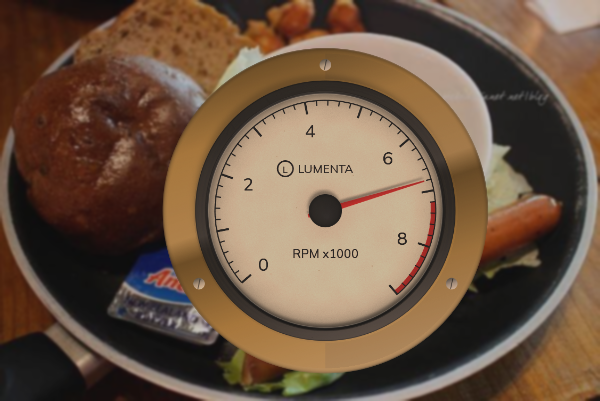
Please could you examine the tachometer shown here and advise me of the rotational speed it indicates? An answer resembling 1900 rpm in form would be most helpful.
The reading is 6800 rpm
